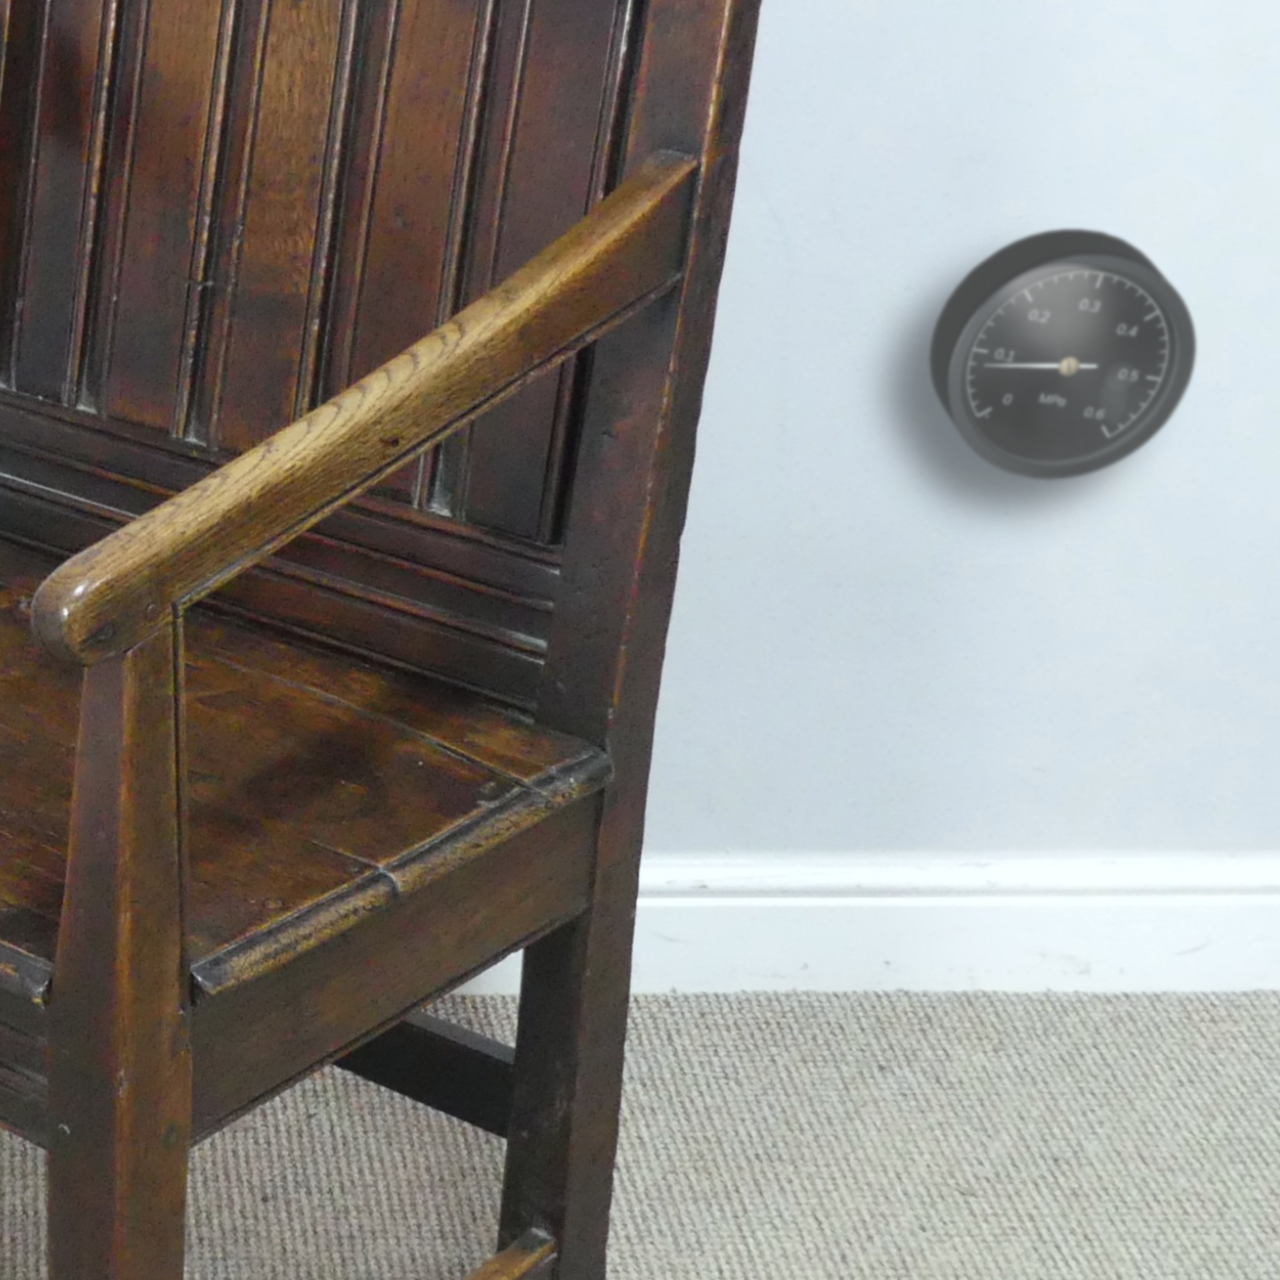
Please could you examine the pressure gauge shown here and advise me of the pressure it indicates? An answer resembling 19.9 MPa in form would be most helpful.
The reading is 0.08 MPa
